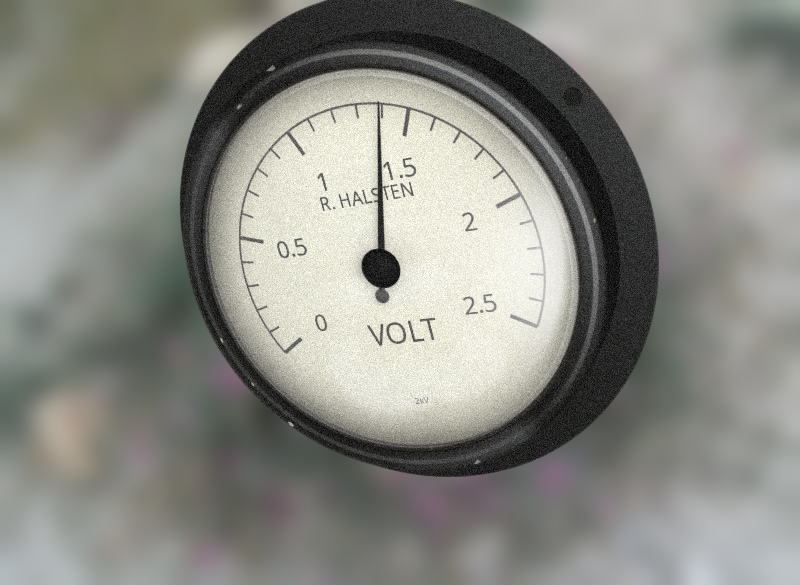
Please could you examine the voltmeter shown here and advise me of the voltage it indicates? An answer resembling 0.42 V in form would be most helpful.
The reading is 1.4 V
